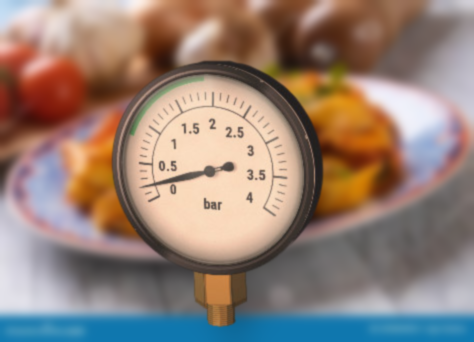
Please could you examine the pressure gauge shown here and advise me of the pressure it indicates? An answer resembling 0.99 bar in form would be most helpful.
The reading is 0.2 bar
